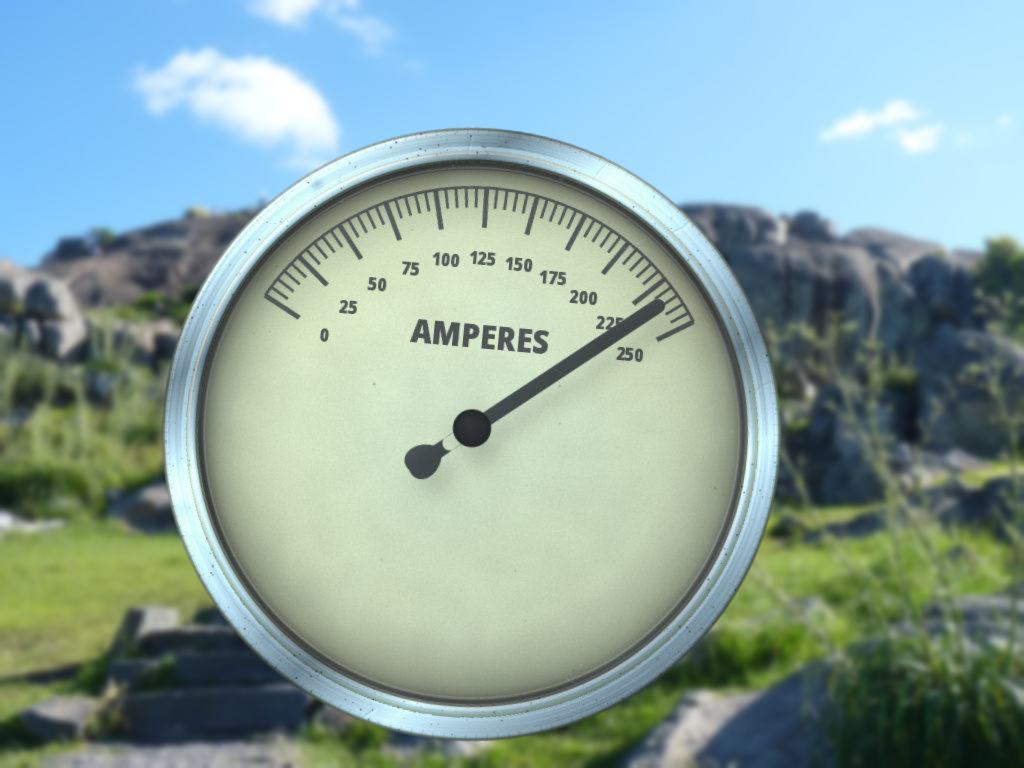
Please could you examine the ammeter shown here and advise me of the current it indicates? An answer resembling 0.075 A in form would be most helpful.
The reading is 235 A
